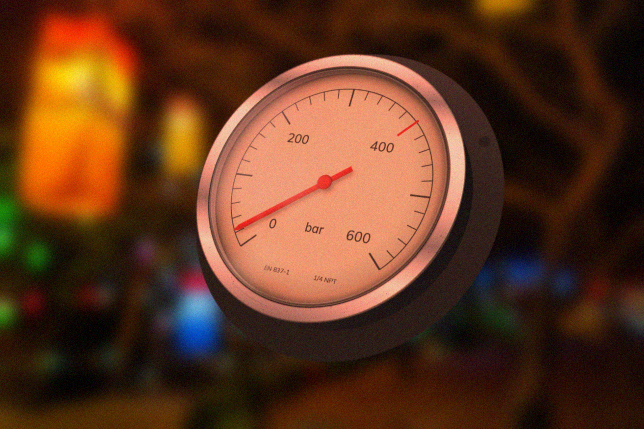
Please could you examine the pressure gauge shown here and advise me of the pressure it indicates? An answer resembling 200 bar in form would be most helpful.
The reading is 20 bar
